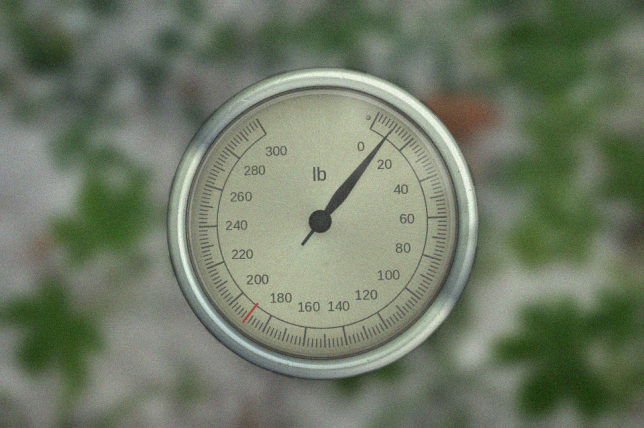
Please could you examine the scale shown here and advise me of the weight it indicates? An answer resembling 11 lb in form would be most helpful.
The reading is 10 lb
